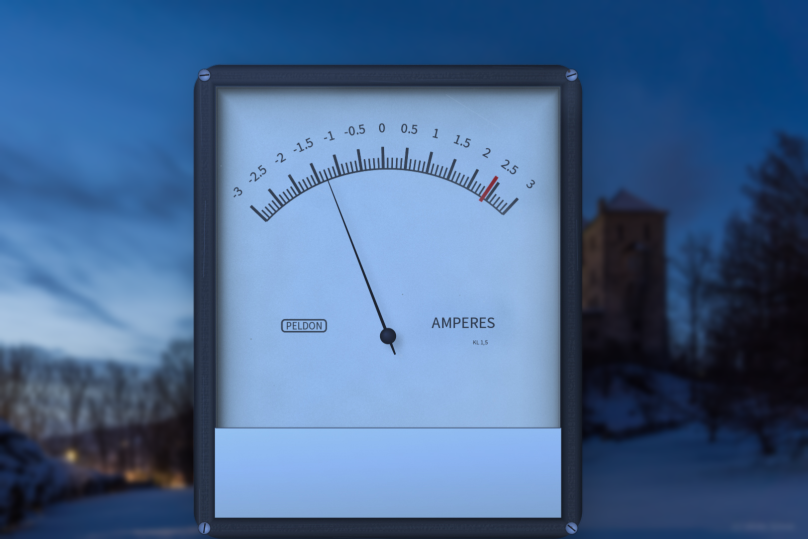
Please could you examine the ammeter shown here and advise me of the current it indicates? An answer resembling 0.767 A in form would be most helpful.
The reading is -1.3 A
